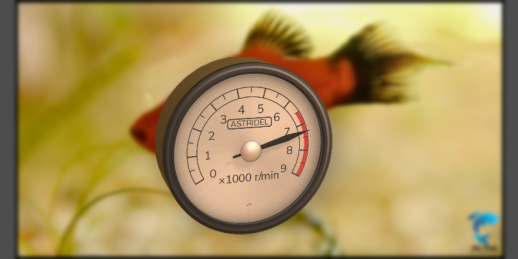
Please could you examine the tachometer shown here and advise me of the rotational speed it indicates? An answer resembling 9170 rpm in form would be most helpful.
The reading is 7250 rpm
